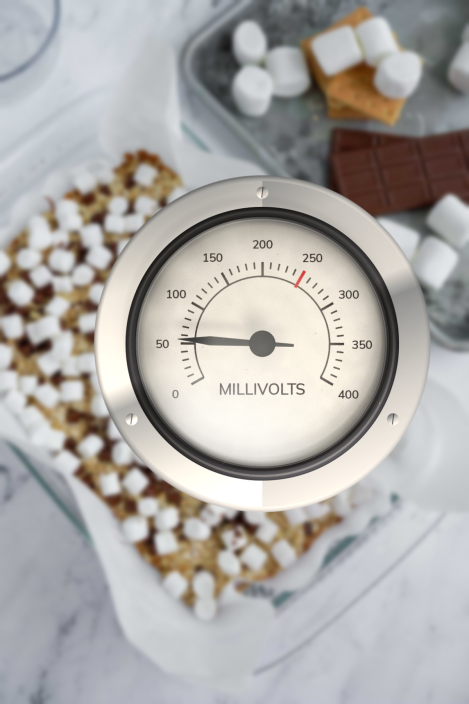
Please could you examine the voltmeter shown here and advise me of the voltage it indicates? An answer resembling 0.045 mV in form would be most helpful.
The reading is 55 mV
